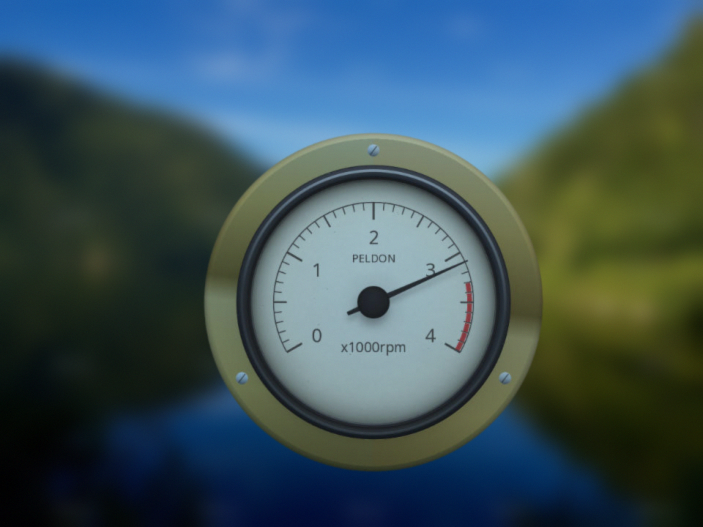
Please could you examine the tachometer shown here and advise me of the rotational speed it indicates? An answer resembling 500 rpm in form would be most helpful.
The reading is 3100 rpm
